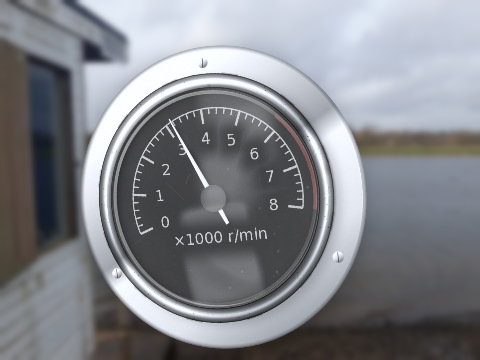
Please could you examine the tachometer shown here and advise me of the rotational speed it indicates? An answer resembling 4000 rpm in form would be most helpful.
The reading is 3200 rpm
